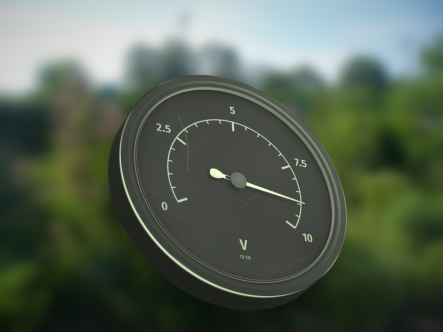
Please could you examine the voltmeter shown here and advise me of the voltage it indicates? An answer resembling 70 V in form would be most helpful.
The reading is 9 V
